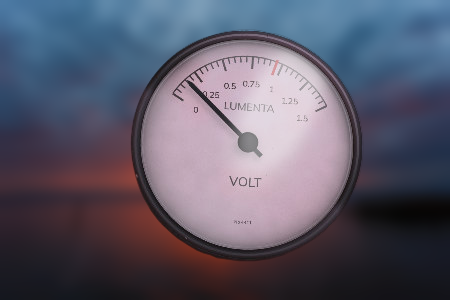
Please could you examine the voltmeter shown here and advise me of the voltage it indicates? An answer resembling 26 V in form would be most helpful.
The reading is 0.15 V
